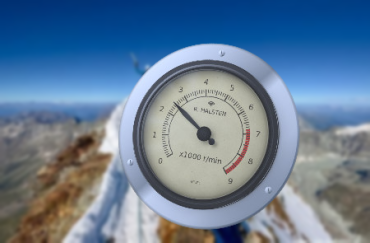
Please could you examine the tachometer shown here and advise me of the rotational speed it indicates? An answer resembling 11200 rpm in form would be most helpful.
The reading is 2500 rpm
